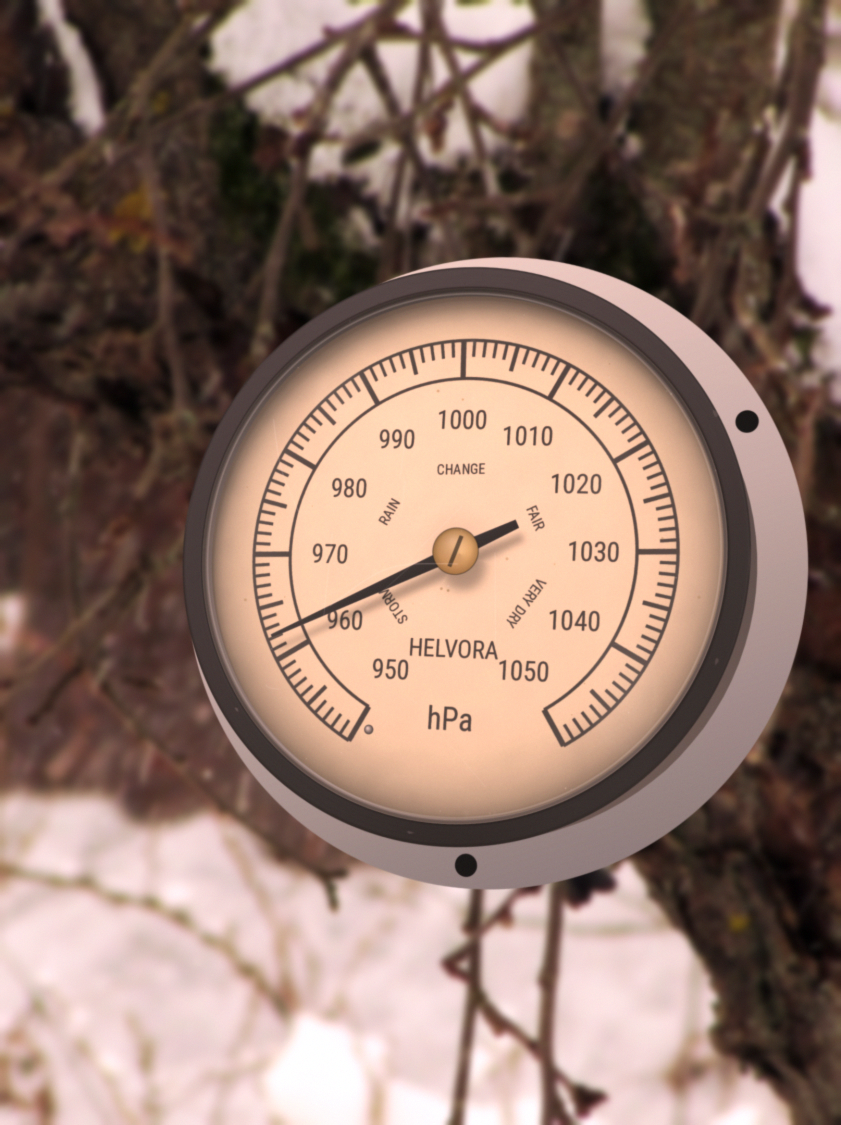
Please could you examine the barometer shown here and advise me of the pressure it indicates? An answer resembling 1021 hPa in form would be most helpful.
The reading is 962 hPa
